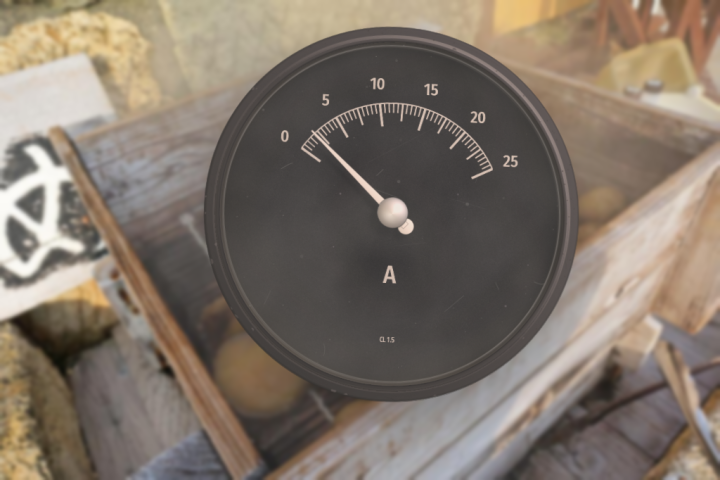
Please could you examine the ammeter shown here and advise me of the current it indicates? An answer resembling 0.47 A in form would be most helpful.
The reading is 2 A
